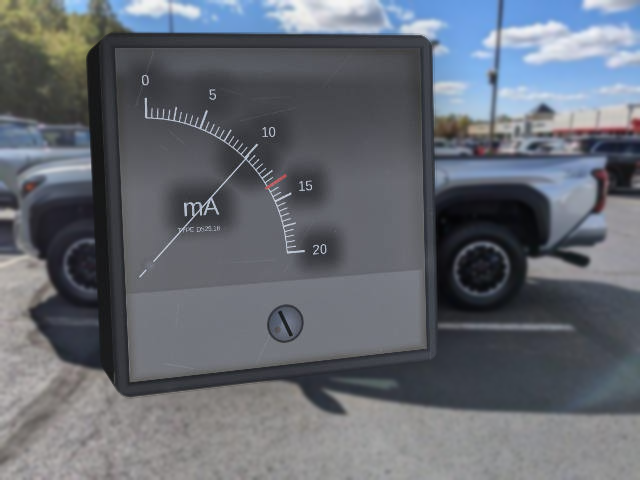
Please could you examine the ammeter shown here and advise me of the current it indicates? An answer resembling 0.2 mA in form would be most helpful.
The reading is 10 mA
